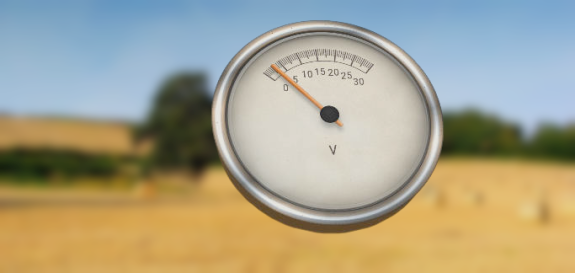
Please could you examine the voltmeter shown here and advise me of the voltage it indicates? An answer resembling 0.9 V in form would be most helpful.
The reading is 2.5 V
